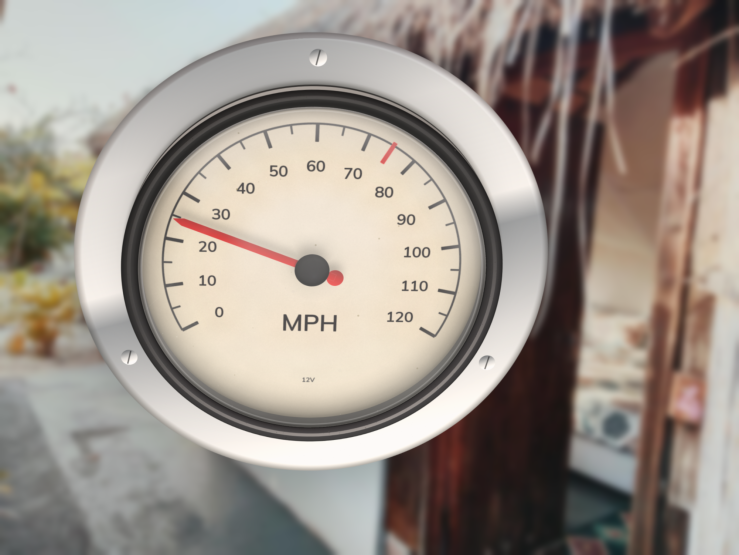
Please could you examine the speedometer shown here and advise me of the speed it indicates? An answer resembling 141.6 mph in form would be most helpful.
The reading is 25 mph
